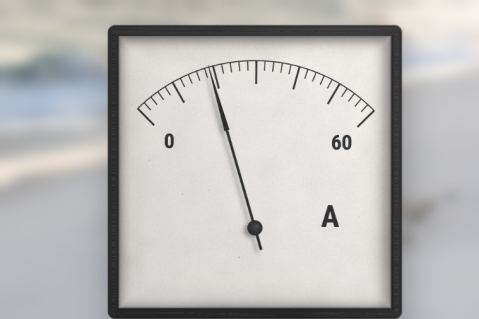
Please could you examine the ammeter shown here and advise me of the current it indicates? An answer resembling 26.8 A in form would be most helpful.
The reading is 19 A
